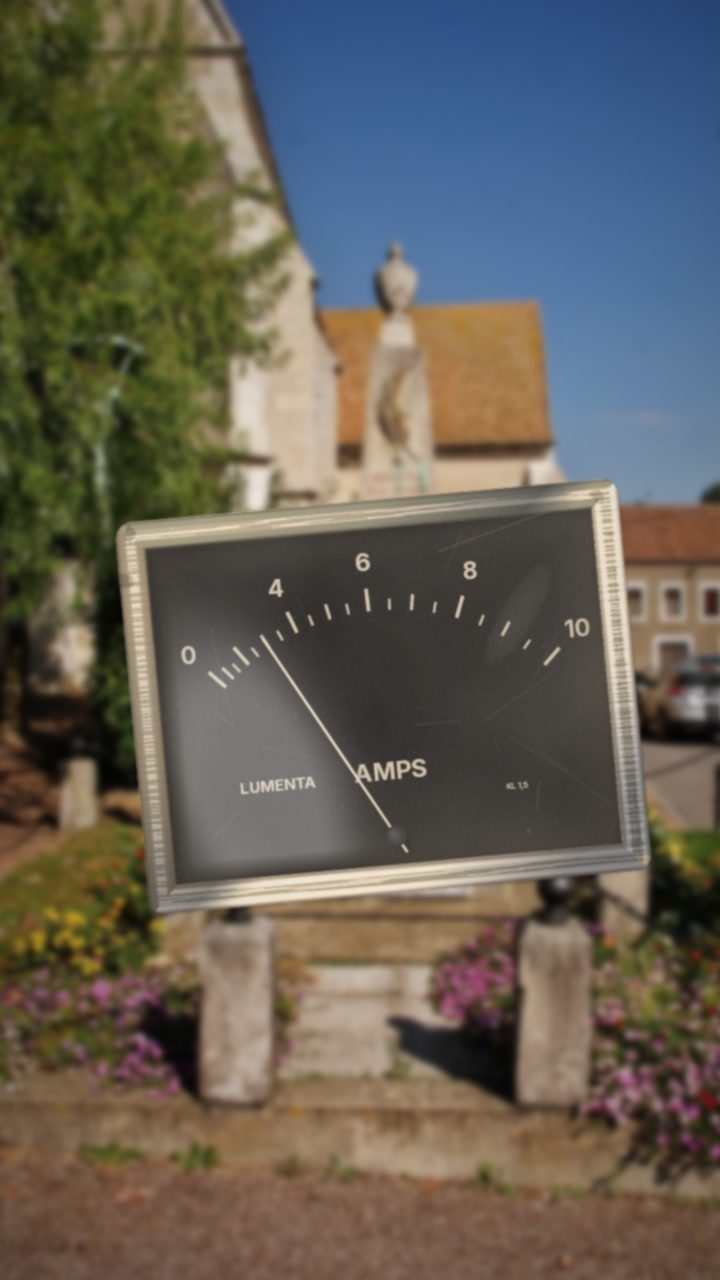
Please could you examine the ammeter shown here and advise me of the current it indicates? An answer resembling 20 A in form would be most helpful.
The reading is 3 A
